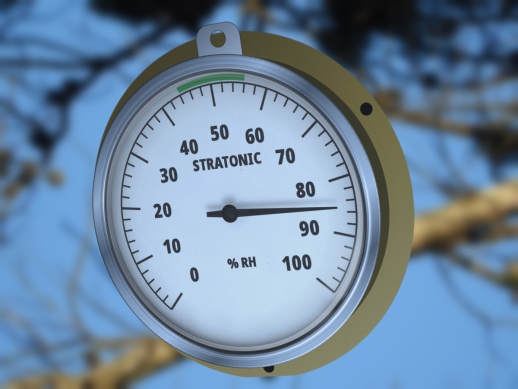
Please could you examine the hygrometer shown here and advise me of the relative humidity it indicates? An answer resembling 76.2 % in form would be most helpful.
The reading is 85 %
